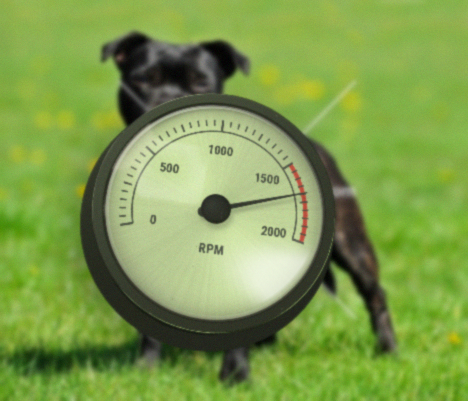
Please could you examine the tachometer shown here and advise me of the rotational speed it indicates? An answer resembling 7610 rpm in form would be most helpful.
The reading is 1700 rpm
